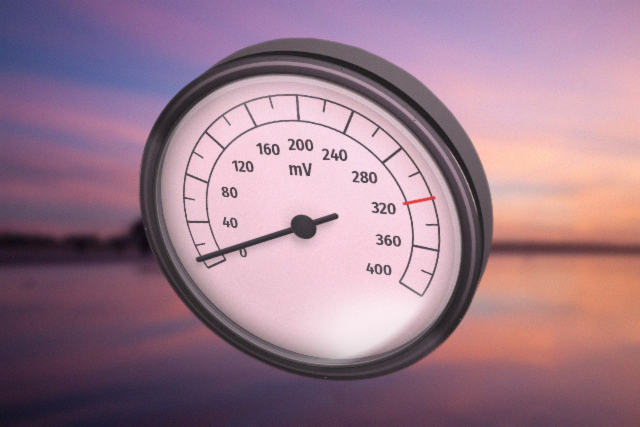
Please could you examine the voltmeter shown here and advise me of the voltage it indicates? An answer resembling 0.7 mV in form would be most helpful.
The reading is 10 mV
